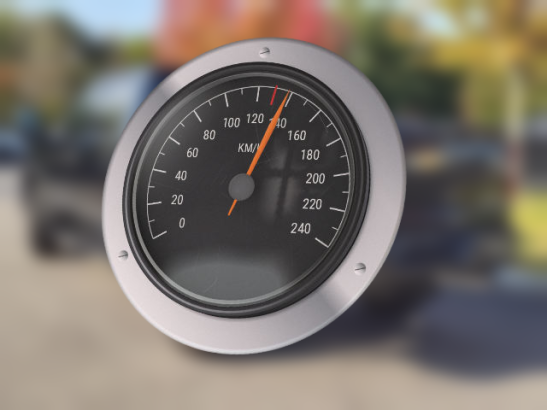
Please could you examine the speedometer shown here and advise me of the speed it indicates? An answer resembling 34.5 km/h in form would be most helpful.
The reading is 140 km/h
